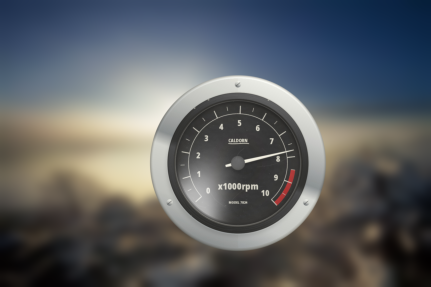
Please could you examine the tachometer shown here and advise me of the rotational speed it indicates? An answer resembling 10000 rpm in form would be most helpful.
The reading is 7750 rpm
